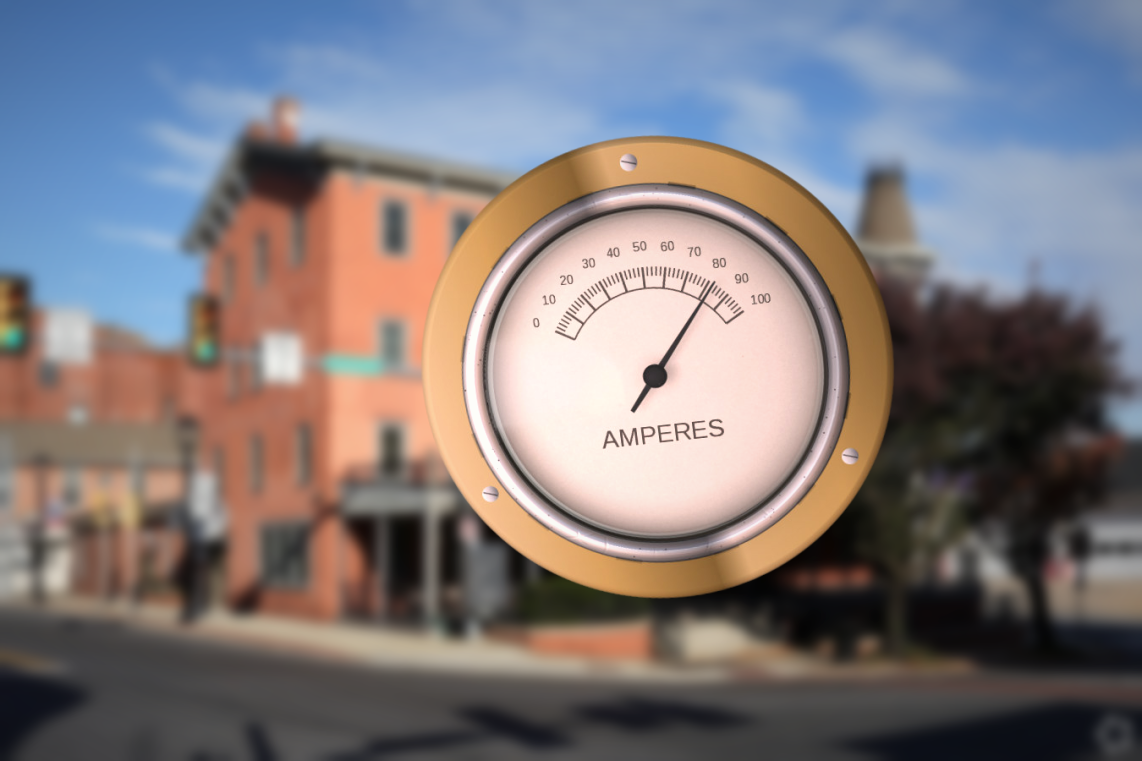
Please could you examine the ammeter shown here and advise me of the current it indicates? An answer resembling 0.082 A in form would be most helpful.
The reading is 82 A
